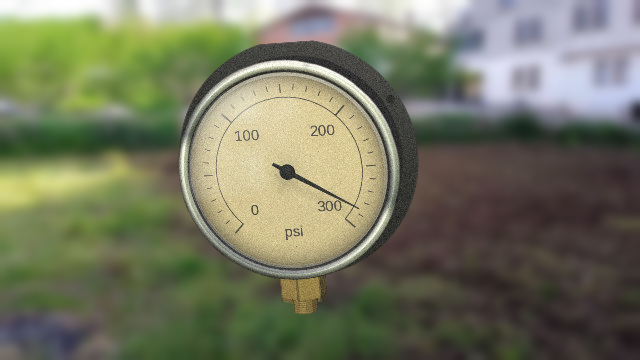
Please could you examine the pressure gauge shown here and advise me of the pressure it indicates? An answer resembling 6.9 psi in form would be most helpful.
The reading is 285 psi
